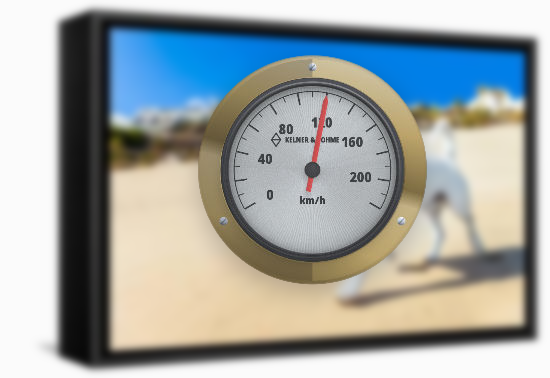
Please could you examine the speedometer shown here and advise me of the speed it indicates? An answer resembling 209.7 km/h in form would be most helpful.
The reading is 120 km/h
